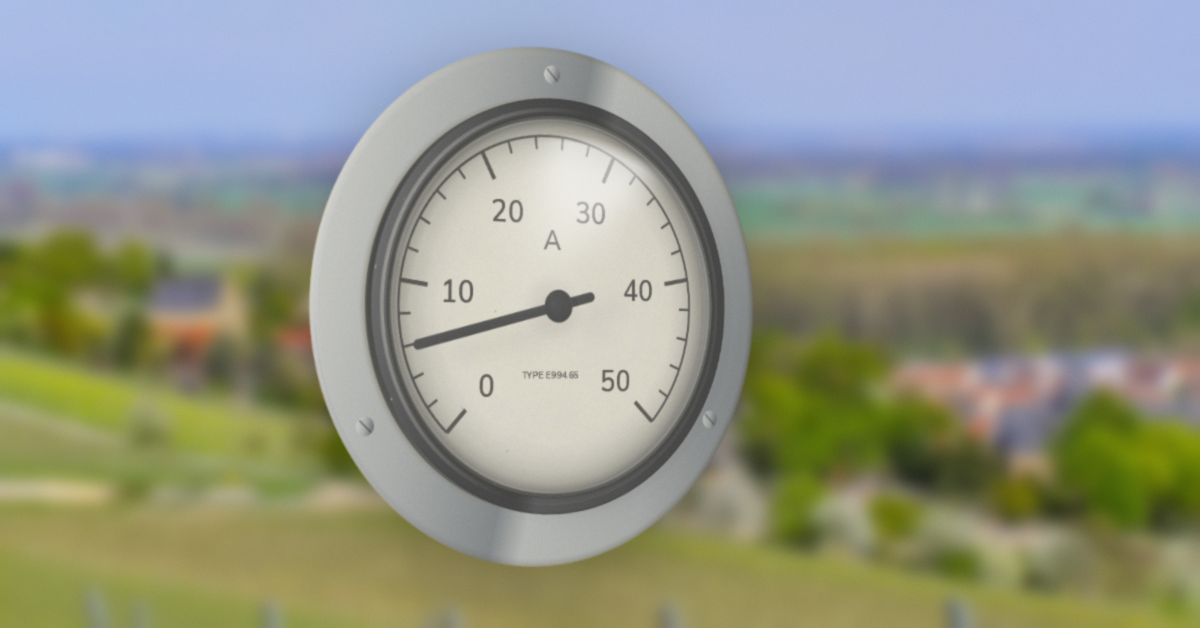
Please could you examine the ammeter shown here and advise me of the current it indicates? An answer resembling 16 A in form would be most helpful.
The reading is 6 A
